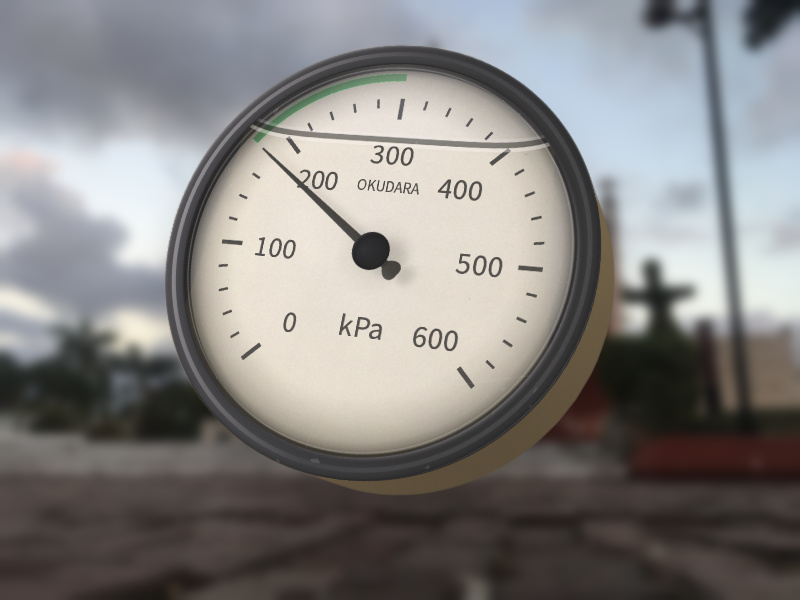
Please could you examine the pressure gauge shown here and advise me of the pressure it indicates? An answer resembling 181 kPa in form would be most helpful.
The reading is 180 kPa
